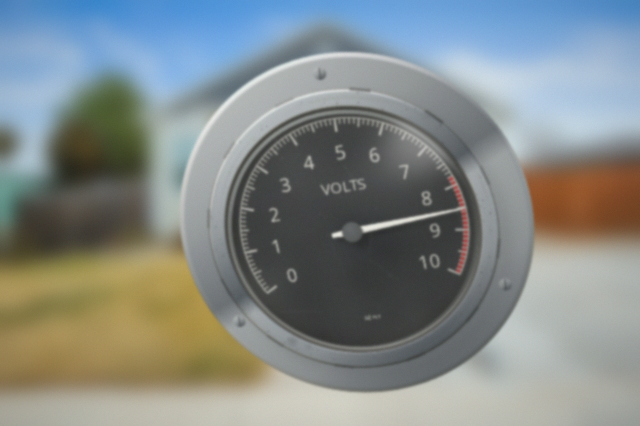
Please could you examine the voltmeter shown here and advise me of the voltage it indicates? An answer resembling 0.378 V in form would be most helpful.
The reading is 8.5 V
